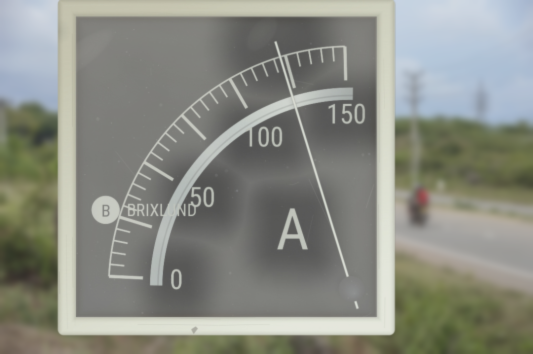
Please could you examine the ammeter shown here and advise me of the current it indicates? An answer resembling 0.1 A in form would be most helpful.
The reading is 122.5 A
